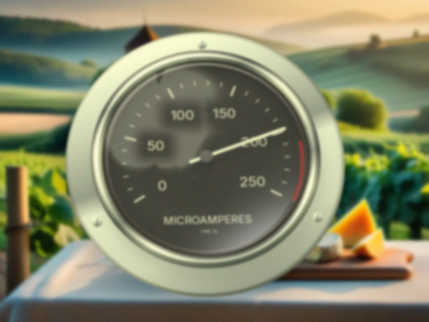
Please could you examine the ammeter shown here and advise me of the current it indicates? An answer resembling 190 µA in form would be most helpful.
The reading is 200 µA
